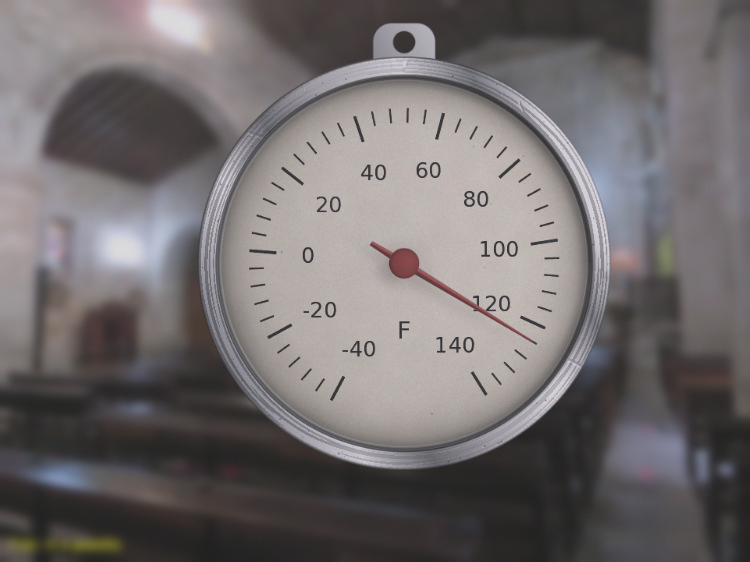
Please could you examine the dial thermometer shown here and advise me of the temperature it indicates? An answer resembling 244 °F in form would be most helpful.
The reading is 124 °F
